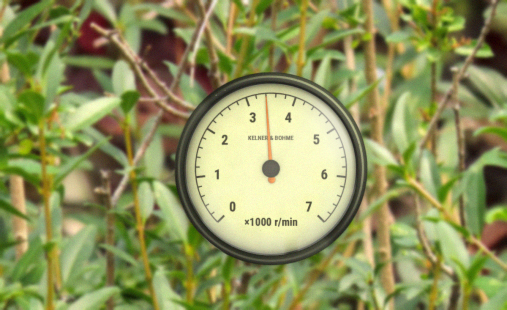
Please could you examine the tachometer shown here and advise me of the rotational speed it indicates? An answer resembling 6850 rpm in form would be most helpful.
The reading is 3400 rpm
